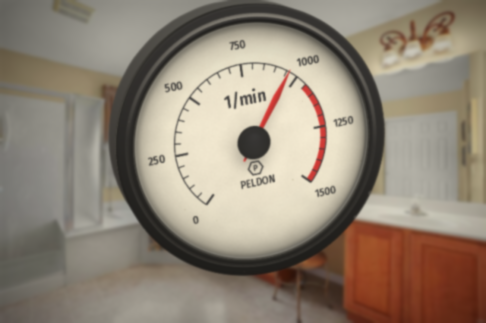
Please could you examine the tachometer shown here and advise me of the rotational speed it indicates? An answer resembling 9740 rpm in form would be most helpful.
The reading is 950 rpm
